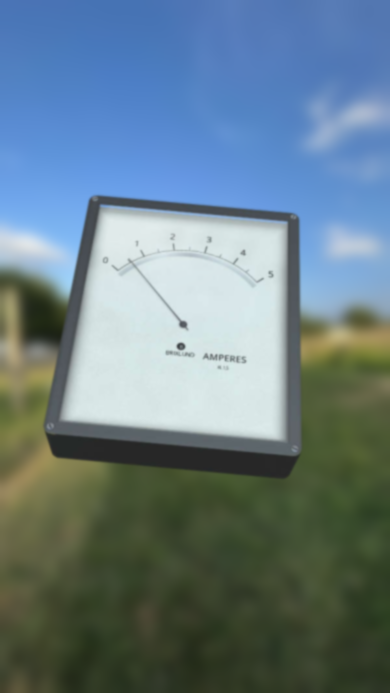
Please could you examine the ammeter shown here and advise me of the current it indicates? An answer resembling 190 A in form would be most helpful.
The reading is 0.5 A
